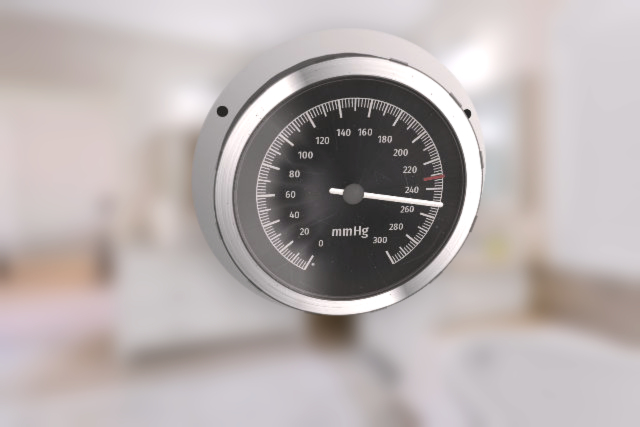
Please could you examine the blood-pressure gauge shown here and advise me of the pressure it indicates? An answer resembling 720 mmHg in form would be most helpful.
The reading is 250 mmHg
